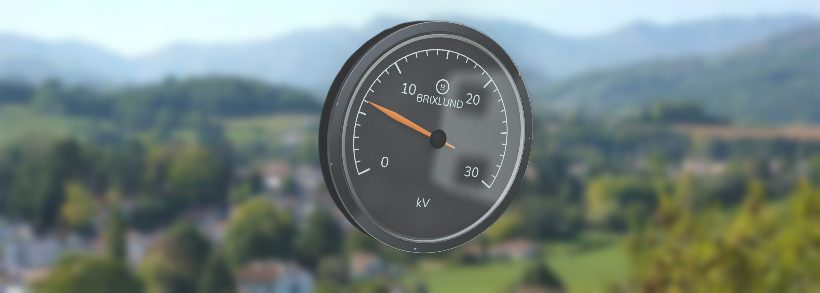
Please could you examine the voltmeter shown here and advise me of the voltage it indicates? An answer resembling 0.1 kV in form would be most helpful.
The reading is 6 kV
